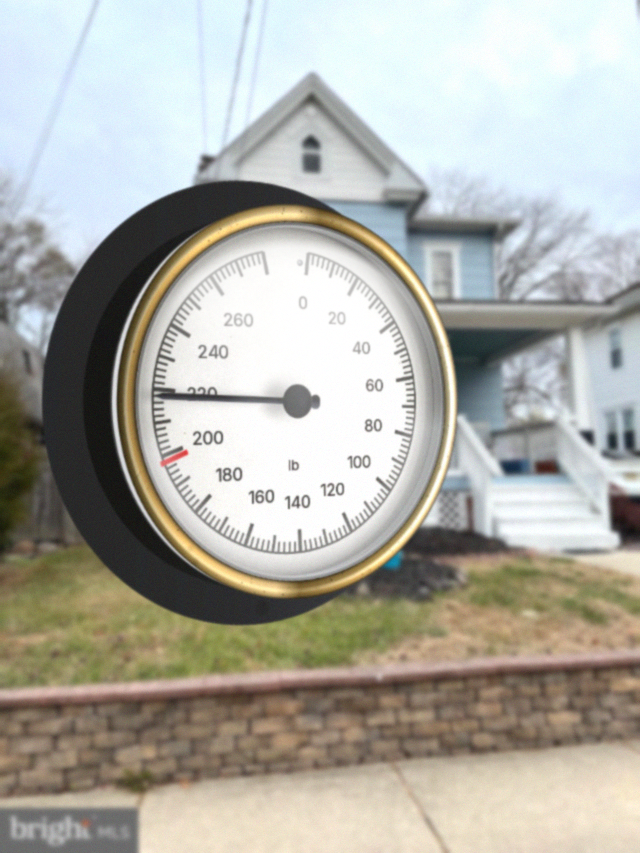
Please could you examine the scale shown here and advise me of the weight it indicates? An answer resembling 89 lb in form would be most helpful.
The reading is 218 lb
